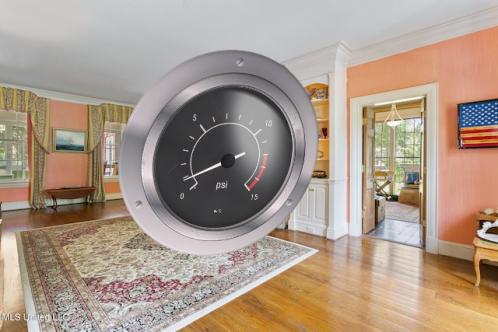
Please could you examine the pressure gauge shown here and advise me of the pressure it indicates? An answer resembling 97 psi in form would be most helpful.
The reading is 1 psi
